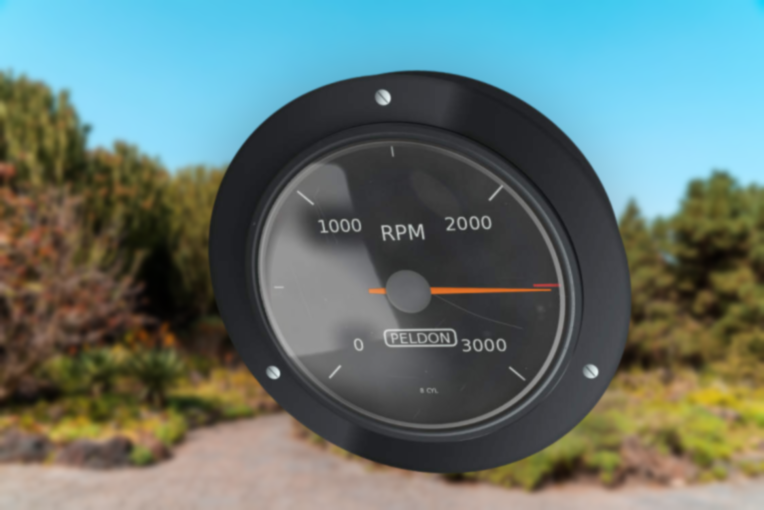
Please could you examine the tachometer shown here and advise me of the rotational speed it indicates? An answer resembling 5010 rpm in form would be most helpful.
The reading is 2500 rpm
